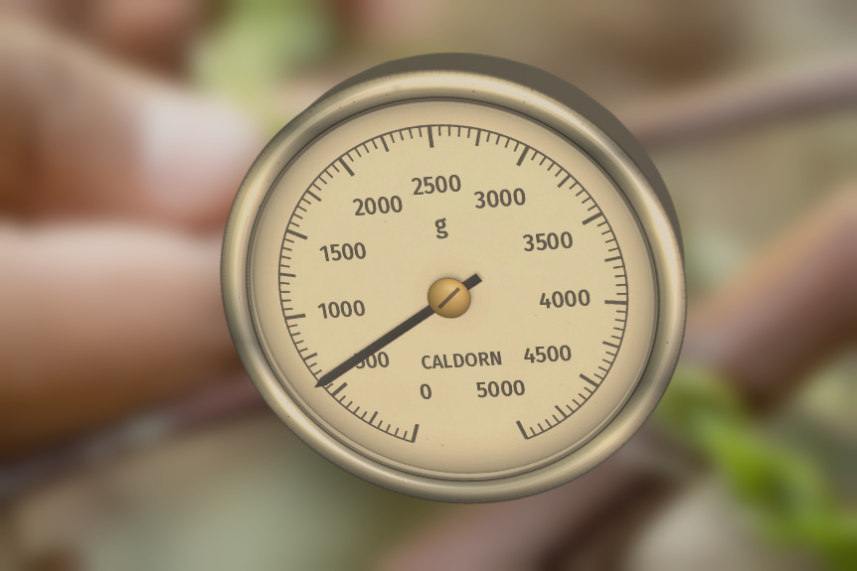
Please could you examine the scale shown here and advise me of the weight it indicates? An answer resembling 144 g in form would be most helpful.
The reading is 600 g
